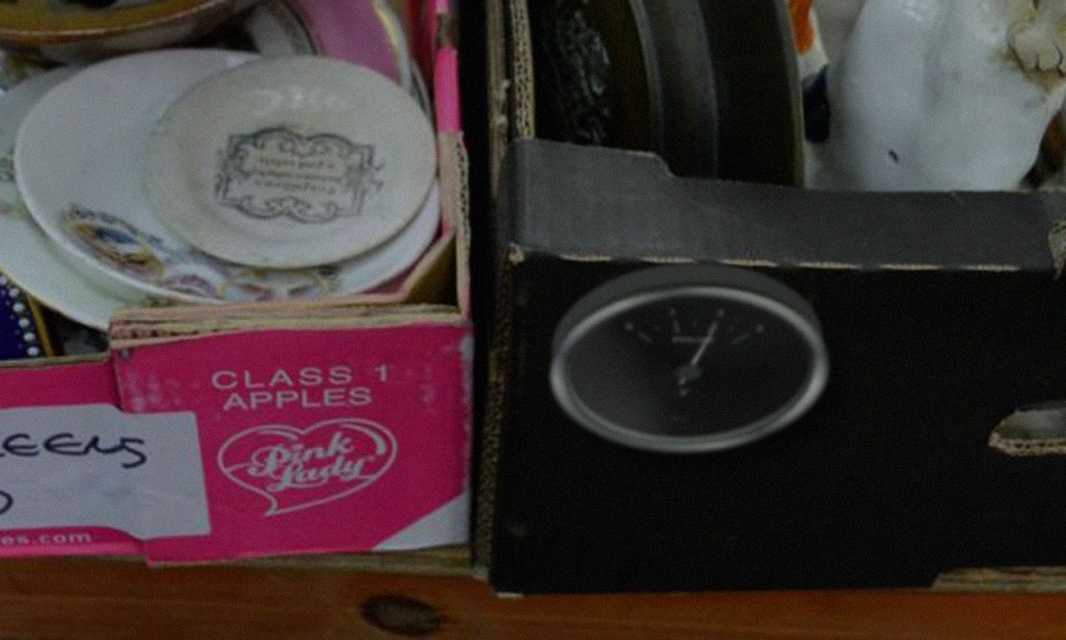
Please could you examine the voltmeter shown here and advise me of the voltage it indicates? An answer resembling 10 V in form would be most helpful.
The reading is 2 V
